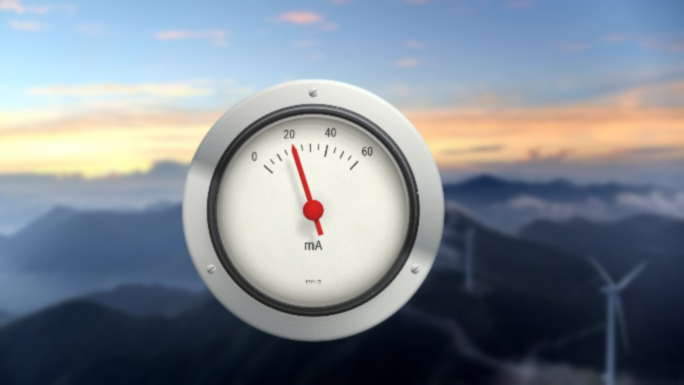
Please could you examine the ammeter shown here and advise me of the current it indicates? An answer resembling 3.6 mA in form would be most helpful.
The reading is 20 mA
